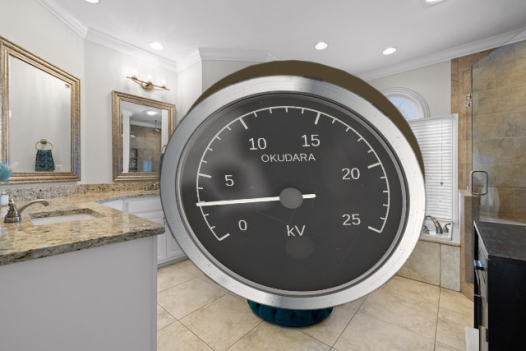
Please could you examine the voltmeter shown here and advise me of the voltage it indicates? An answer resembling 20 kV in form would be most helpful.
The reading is 3 kV
